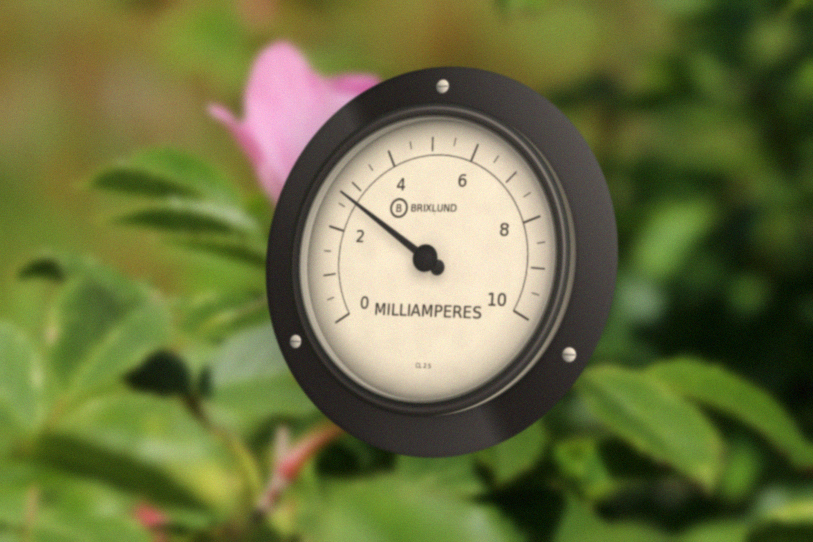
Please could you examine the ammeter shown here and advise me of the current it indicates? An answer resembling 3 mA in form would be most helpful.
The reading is 2.75 mA
